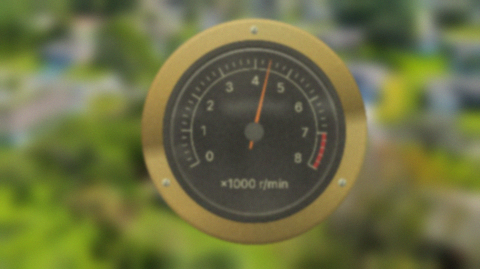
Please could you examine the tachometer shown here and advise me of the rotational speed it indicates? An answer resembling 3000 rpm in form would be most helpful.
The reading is 4400 rpm
